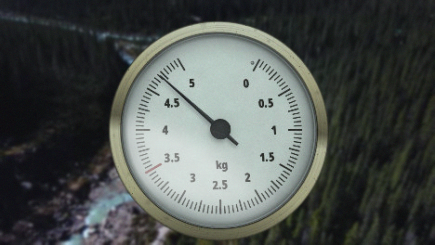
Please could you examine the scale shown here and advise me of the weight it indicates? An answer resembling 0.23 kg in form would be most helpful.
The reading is 4.7 kg
